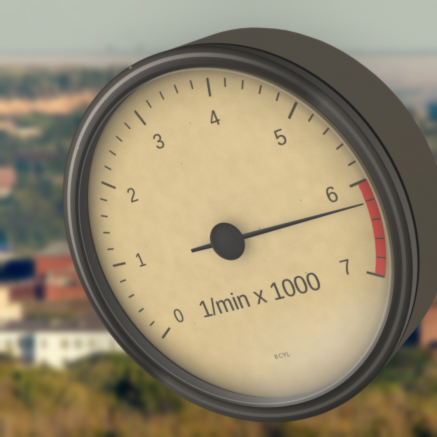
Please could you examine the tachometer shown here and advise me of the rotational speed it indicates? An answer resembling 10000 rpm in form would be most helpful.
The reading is 6200 rpm
